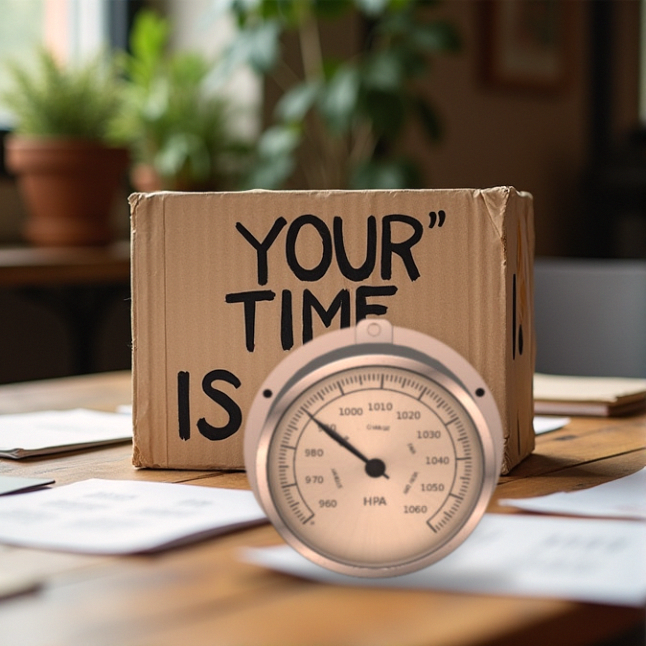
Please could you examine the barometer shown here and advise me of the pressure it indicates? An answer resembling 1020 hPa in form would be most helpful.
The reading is 990 hPa
